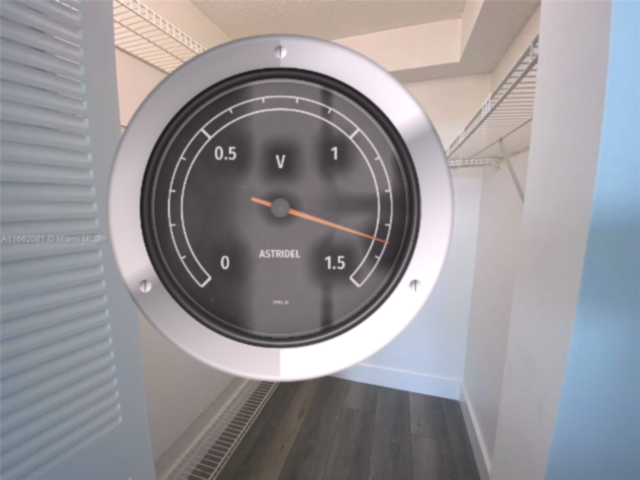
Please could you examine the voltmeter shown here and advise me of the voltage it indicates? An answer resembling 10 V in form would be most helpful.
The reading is 1.35 V
